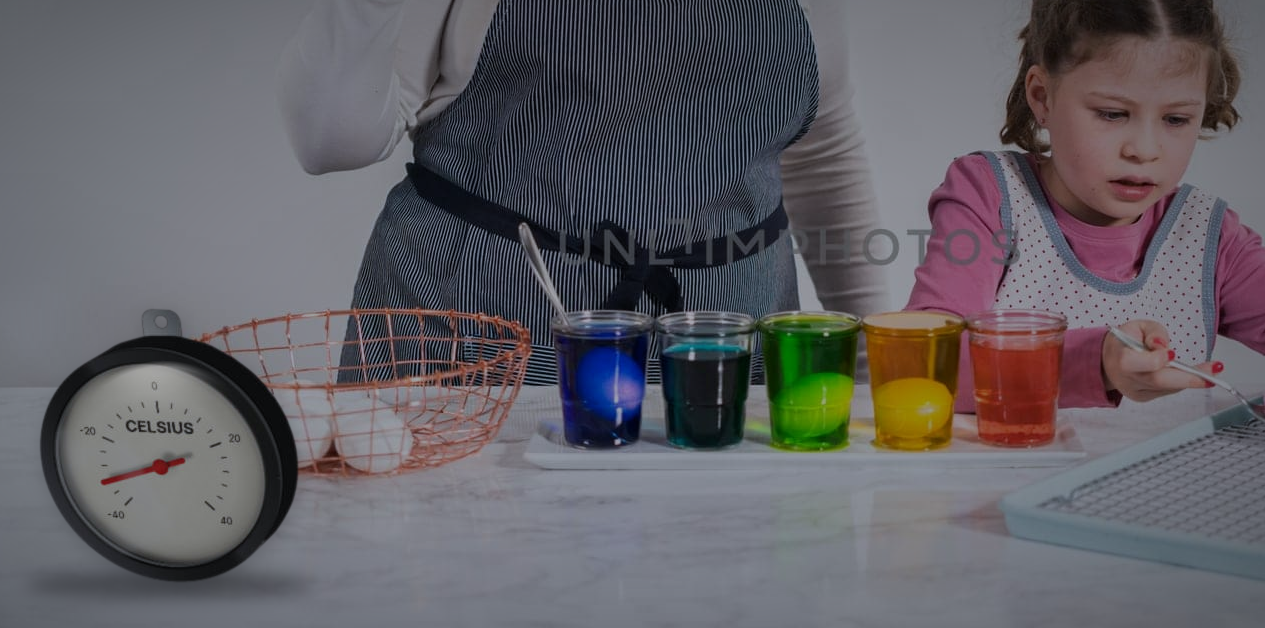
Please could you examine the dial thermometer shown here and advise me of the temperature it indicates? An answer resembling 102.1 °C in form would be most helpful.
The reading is -32 °C
